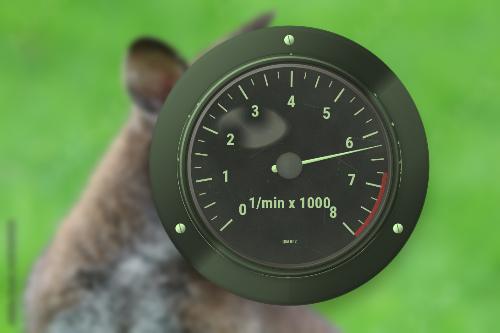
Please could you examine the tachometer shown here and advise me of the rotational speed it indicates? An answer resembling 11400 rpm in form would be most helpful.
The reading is 6250 rpm
